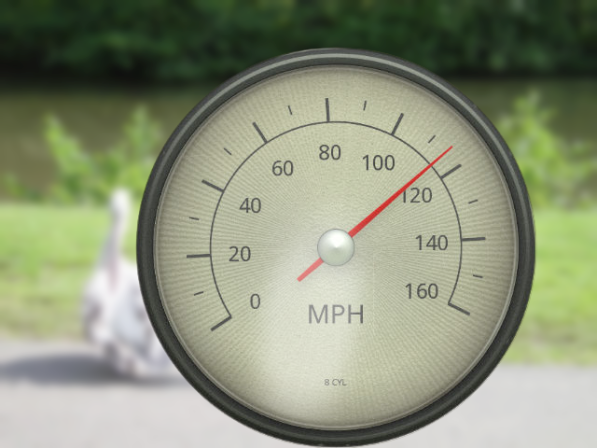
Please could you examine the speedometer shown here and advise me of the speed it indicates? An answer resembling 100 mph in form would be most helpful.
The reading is 115 mph
